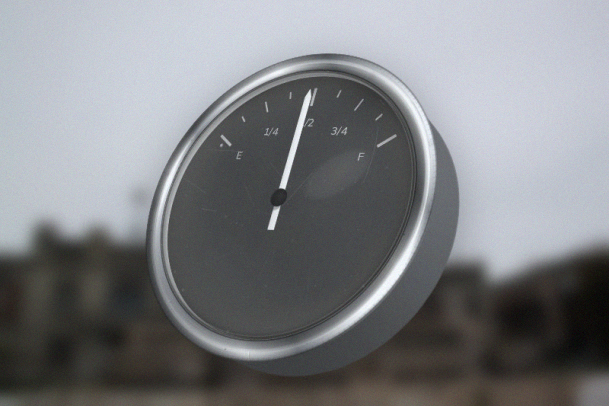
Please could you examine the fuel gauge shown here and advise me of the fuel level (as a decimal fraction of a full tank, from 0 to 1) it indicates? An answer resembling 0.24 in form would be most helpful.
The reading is 0.5
